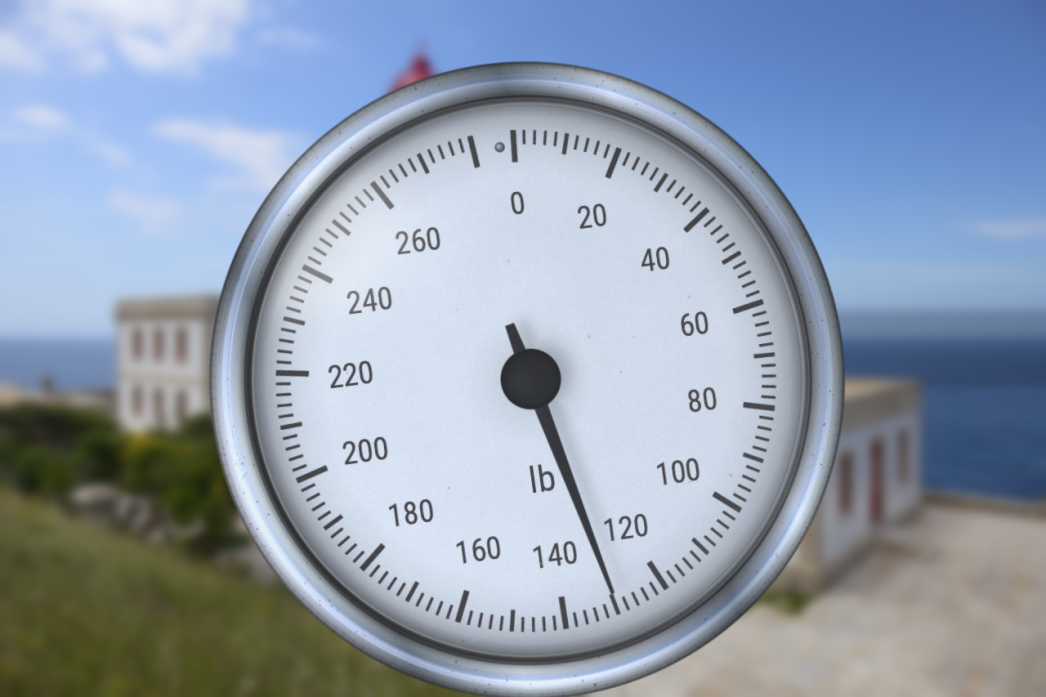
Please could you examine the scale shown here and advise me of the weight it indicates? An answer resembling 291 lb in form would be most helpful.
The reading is 130 lb
